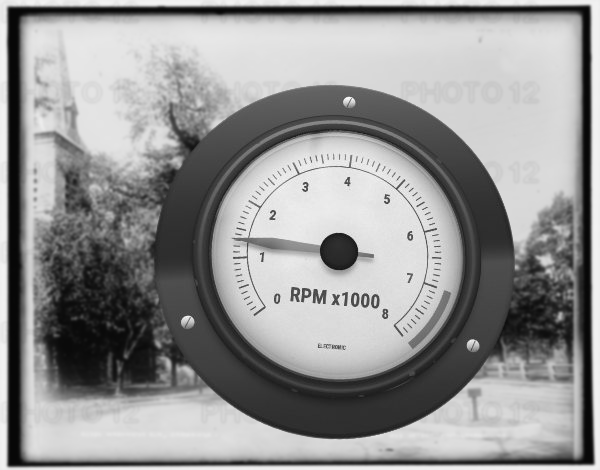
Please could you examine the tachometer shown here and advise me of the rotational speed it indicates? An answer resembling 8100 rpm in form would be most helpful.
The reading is 1300 rpm
